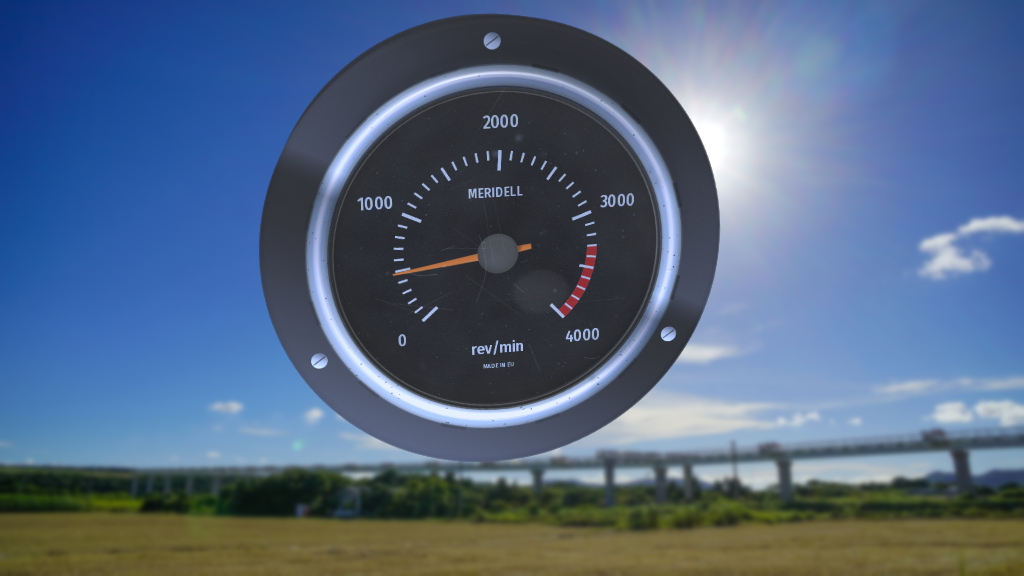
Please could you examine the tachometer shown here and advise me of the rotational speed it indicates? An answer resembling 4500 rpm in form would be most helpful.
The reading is 500 rpm
